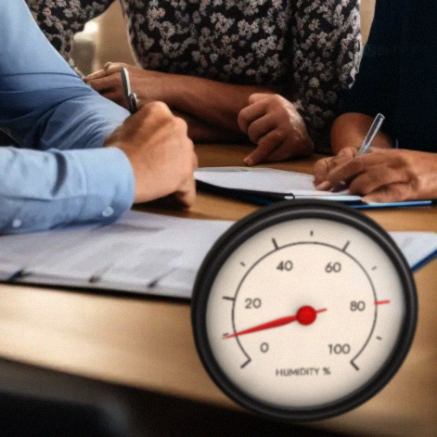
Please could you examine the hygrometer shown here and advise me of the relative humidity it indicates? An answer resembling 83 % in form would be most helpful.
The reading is 10 %
